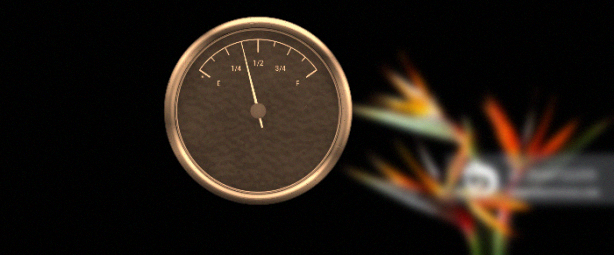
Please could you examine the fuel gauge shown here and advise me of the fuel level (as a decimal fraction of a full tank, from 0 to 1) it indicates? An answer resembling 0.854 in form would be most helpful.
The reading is 0.375
